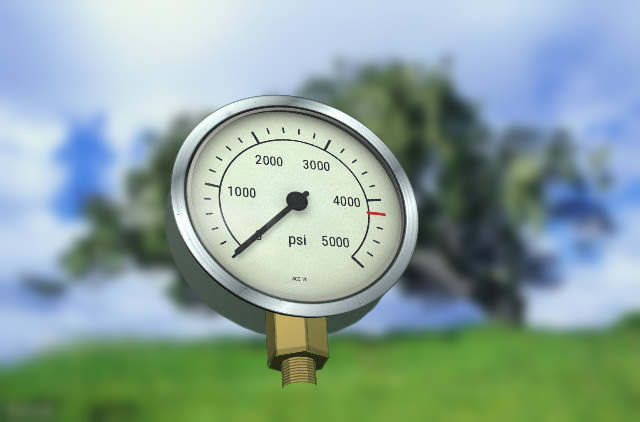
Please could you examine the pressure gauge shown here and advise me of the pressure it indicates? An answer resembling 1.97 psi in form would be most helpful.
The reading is 0 psi
